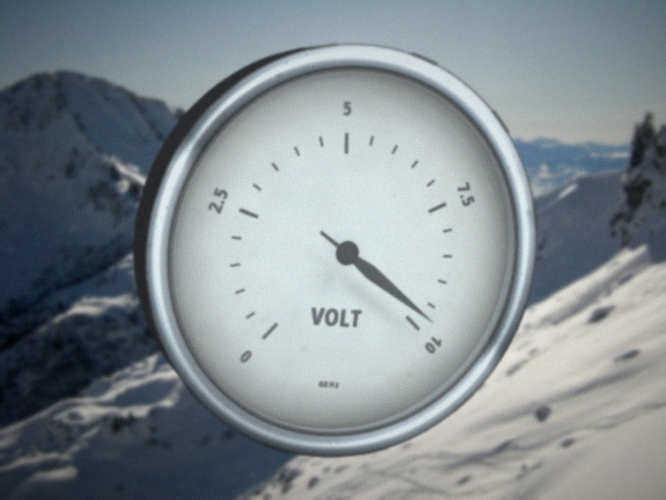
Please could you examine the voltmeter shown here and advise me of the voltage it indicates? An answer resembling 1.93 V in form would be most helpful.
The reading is 9.75 V
